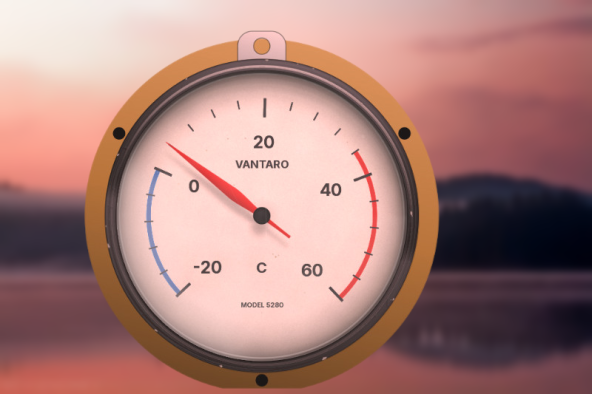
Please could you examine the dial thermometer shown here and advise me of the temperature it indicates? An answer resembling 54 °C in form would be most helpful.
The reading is 4 °C
